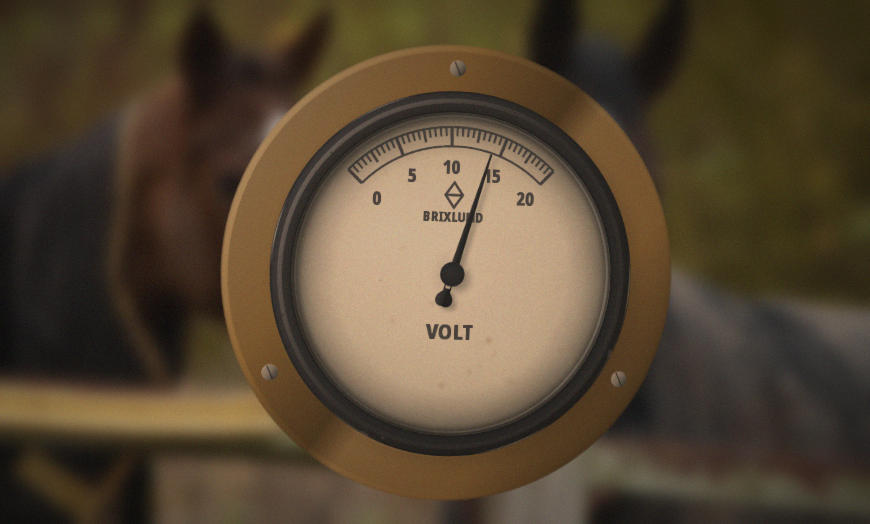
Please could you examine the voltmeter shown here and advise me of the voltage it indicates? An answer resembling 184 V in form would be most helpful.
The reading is 14 V
